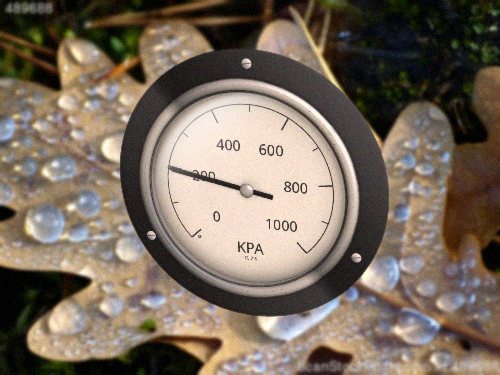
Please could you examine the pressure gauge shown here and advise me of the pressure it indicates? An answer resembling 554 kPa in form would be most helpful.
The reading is 200 kPa
